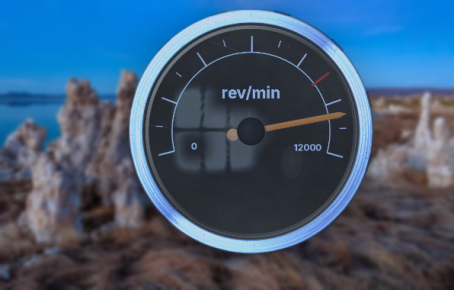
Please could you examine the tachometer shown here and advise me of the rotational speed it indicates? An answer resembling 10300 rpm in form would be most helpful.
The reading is 10500 rpm
